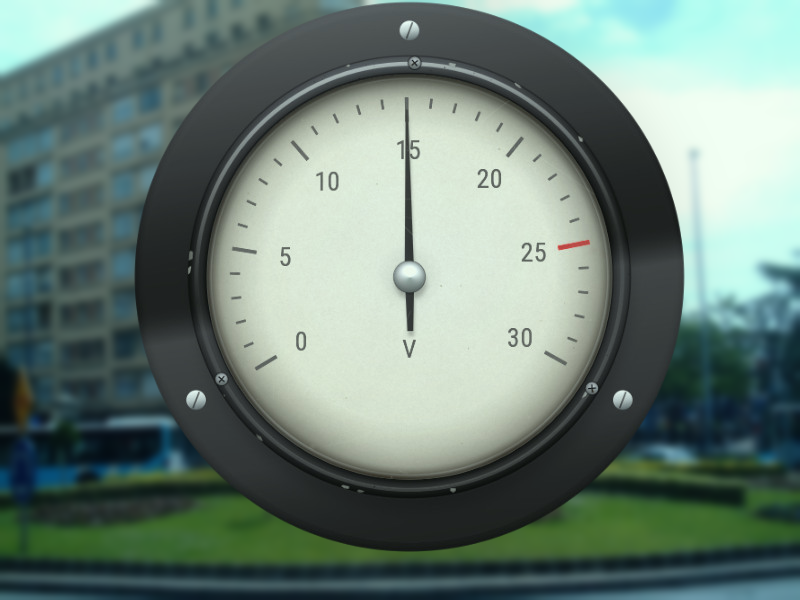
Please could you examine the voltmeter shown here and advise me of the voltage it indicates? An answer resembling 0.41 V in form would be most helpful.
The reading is 15 V
